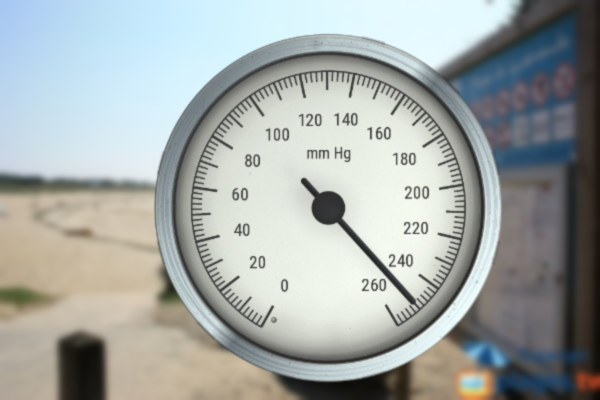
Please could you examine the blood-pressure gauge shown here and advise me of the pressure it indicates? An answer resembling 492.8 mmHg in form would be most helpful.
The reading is 250 mmHg
